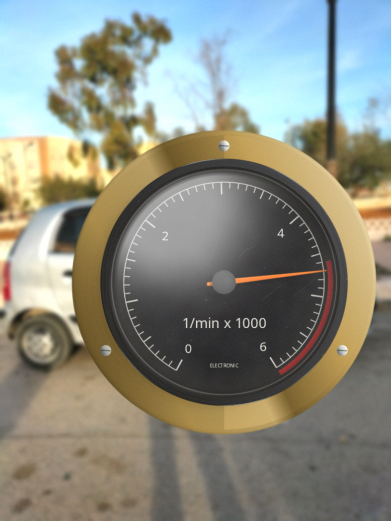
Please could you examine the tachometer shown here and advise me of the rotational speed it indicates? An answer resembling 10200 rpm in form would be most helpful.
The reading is 4700 rpm
